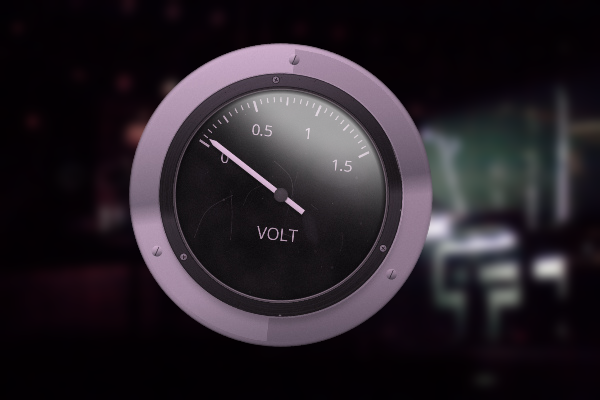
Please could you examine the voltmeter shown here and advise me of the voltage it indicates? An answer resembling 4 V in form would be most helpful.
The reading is 0.05 V
